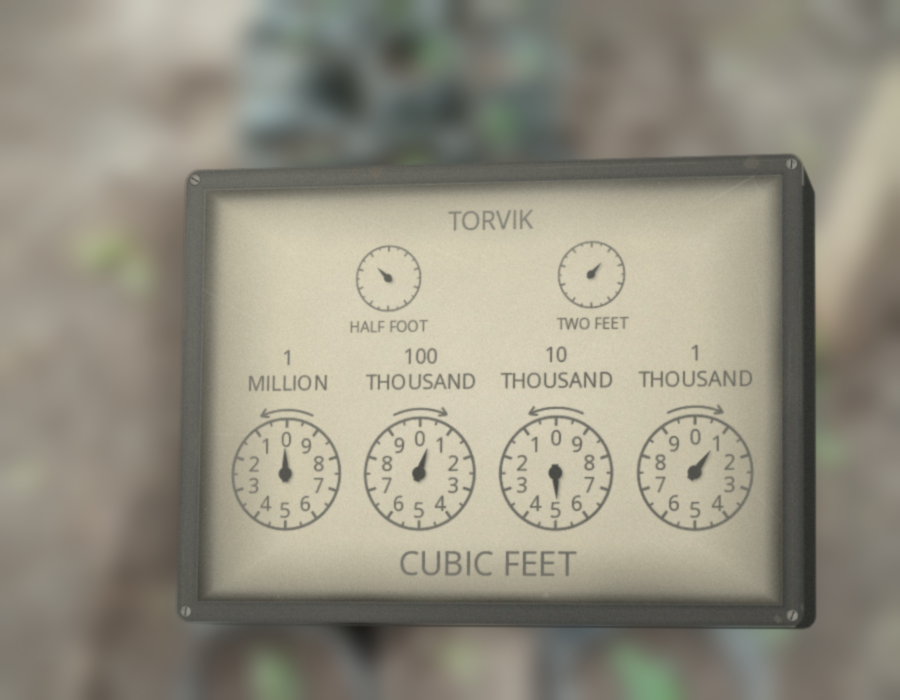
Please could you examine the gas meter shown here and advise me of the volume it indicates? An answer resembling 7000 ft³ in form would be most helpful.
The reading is 5100 ft³
